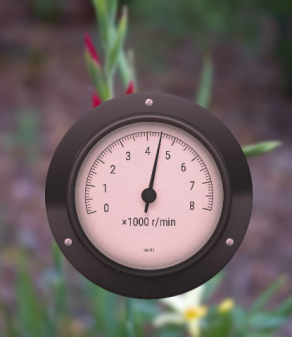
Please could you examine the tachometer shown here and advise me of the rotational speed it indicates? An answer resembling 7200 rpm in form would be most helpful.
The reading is 4500 rpm
